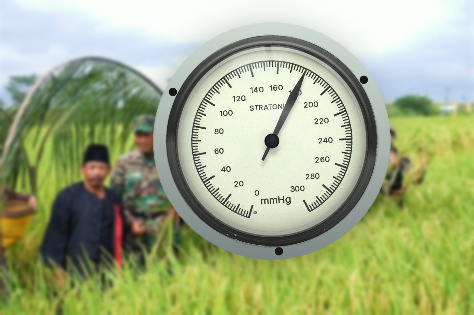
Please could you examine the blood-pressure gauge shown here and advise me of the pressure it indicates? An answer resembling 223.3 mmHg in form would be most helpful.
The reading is 180 mmHg
